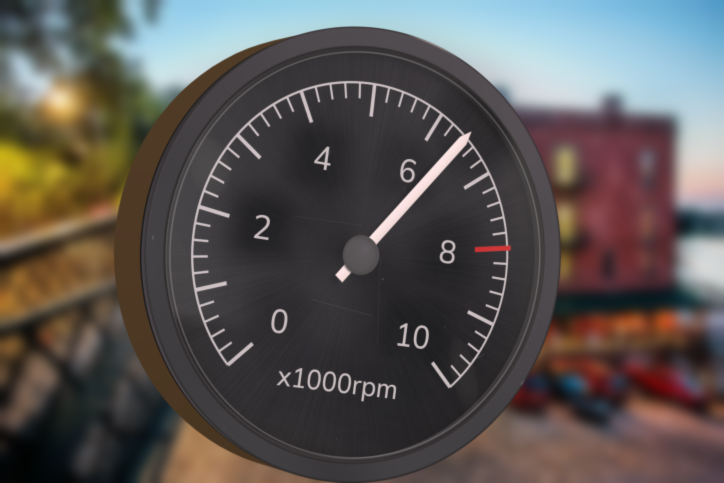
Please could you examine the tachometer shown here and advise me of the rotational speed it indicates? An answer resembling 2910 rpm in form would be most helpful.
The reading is 6400 rpm
